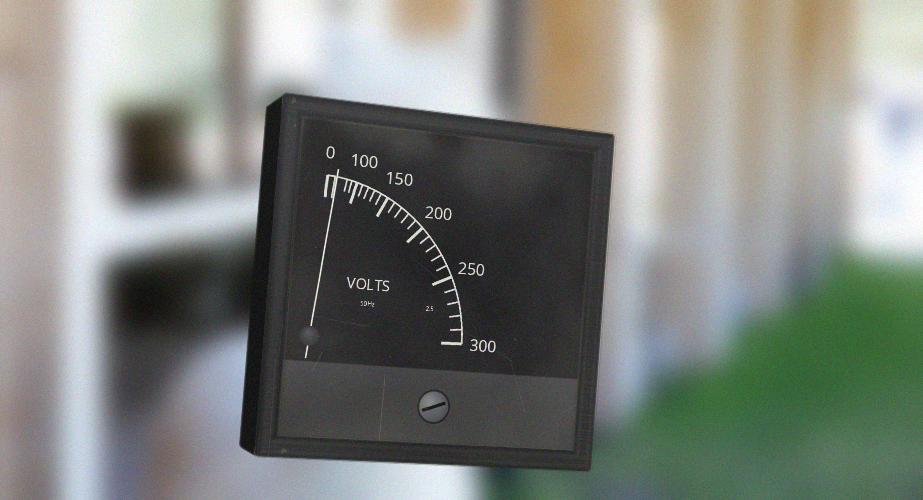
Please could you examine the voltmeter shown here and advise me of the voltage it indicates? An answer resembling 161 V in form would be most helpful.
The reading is 50 V
